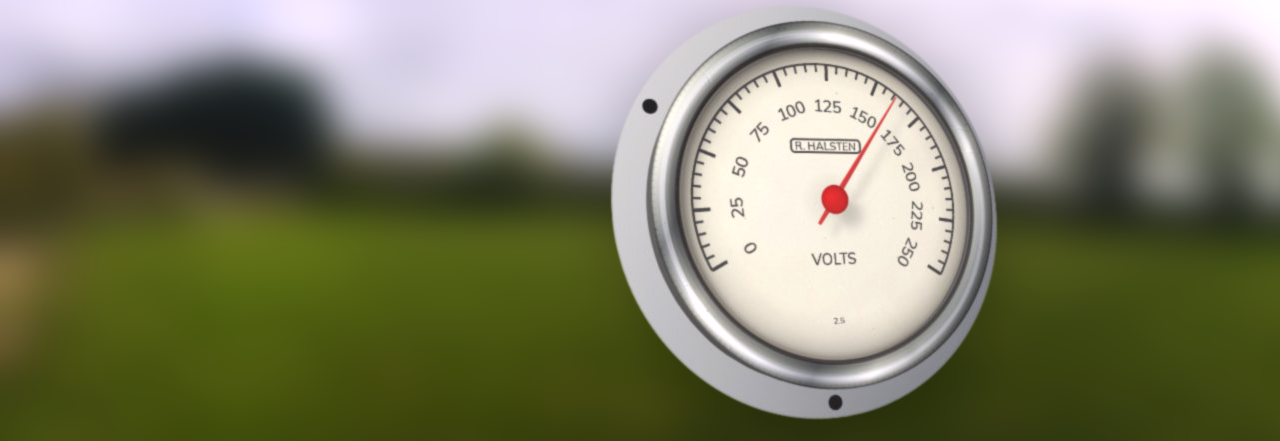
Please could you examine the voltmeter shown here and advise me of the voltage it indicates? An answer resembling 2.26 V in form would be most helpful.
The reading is 160 V
